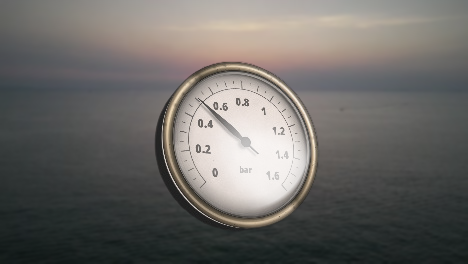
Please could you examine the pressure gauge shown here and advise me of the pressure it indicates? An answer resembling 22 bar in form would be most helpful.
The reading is 0.5 bar
